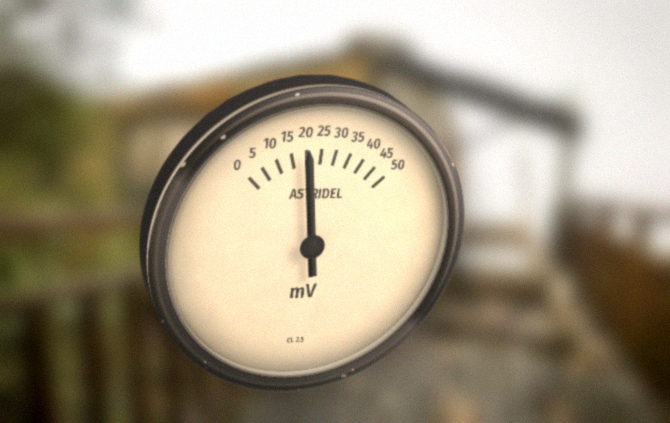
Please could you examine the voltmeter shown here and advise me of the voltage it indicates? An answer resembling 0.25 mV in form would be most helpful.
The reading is 20 mV
